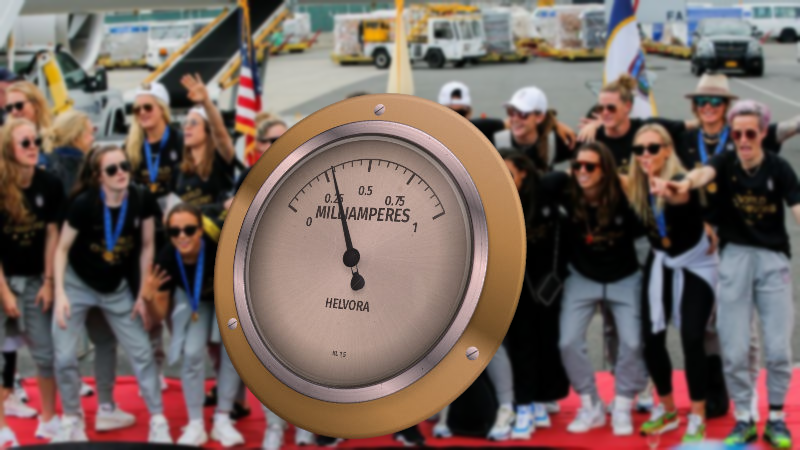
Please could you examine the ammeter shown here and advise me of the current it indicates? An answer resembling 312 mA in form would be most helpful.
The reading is 0.3 mA
